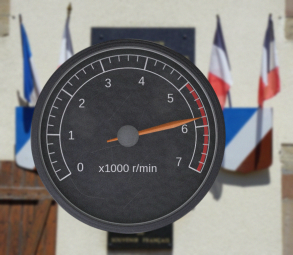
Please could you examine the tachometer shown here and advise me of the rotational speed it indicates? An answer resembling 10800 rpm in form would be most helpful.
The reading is 5800 rpm
